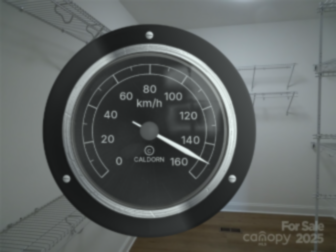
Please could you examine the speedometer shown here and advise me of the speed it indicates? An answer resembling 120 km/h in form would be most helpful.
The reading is 150 km/h
